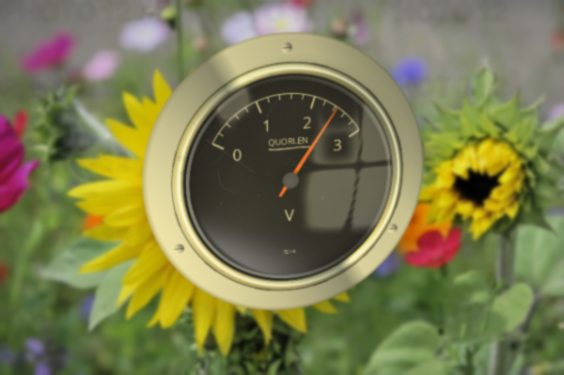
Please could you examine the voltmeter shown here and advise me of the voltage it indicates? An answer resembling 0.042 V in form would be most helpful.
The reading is 2.4 V
